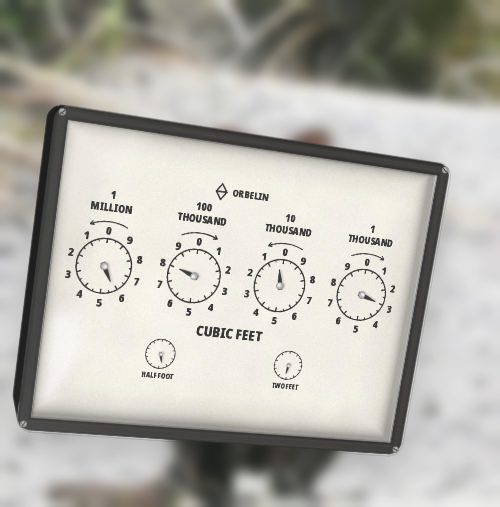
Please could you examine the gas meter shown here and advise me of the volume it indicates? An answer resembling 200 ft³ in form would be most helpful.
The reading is 580300 ft³
